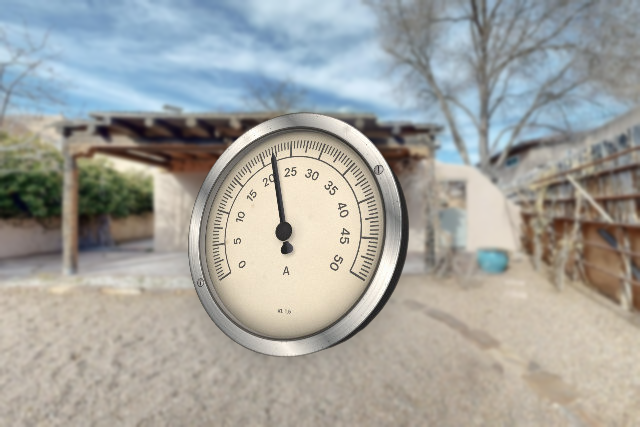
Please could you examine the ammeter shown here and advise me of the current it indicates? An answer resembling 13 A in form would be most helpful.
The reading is 22.5 A
